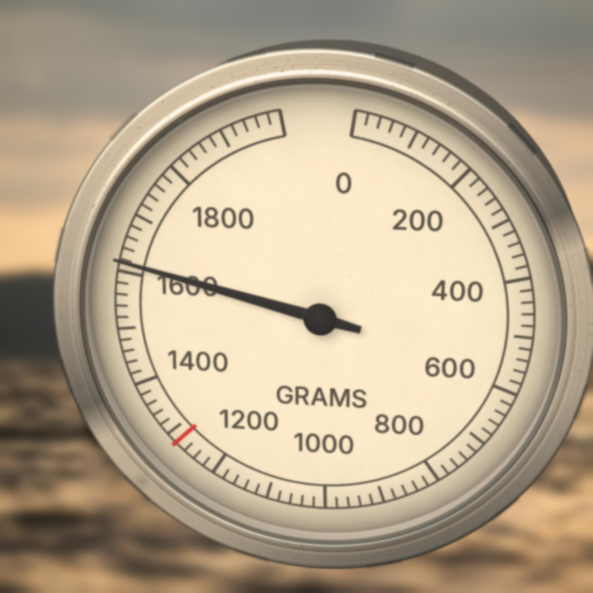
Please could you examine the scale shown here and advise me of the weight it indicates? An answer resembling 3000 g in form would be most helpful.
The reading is 1620 g
